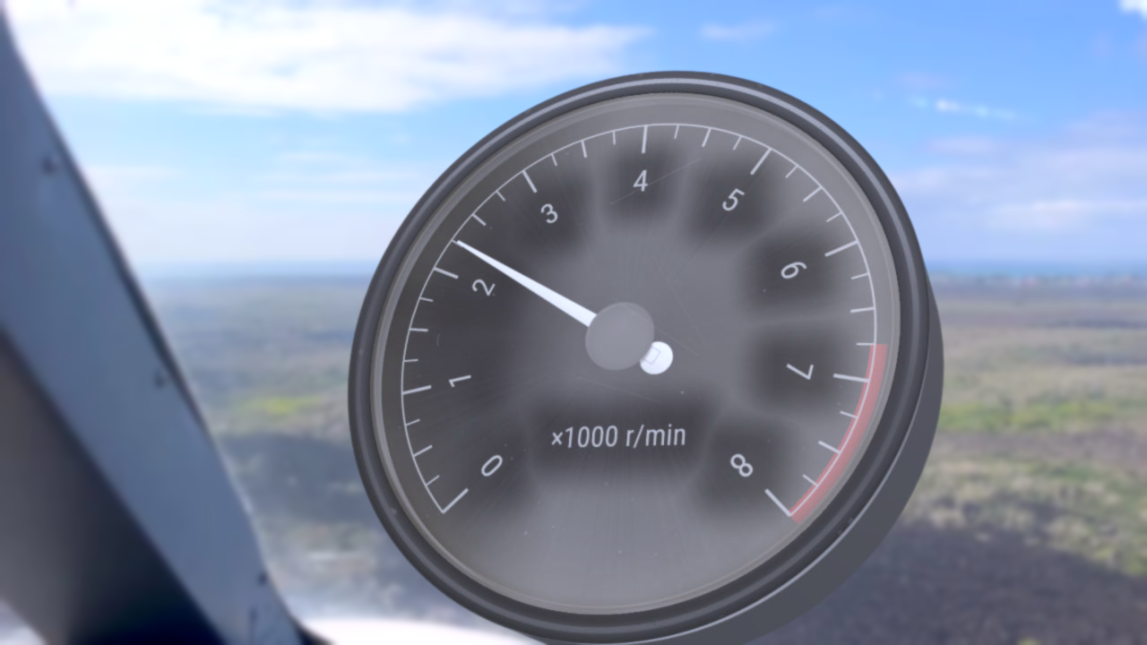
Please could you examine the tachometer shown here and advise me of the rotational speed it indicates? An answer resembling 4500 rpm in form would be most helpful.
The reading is 2250 rpm
